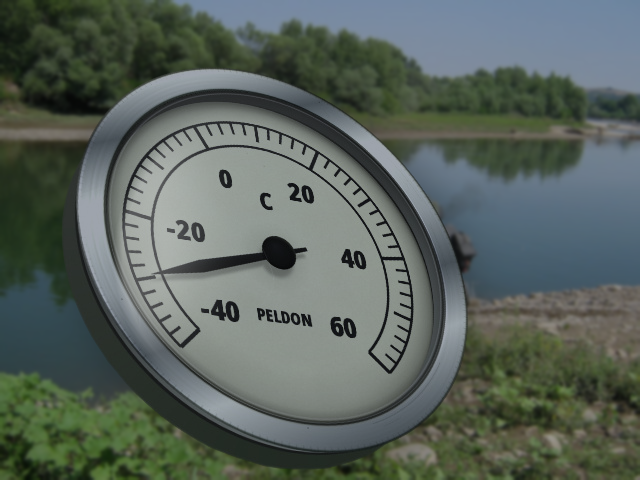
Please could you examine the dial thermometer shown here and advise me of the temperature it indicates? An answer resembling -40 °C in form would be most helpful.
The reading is -30 °C
